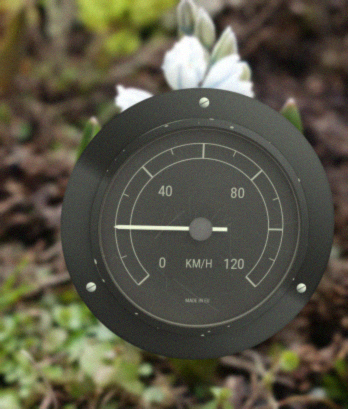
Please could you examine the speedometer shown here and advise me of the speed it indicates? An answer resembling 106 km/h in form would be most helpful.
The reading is 20 km/h
